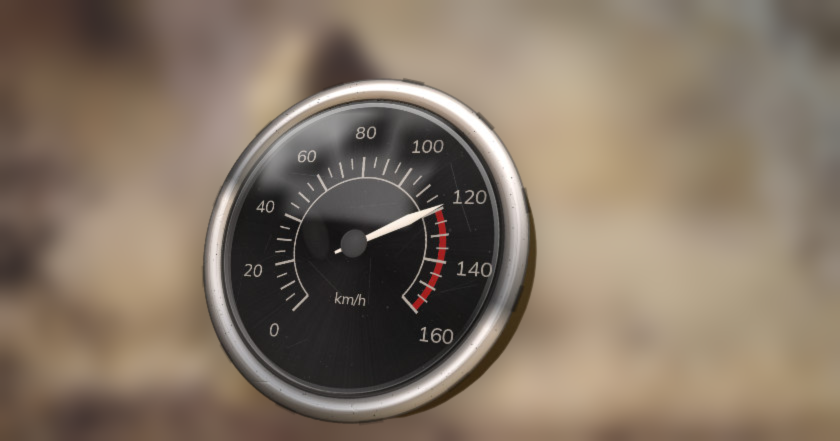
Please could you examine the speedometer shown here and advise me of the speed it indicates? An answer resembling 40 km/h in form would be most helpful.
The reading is 120 km/h
